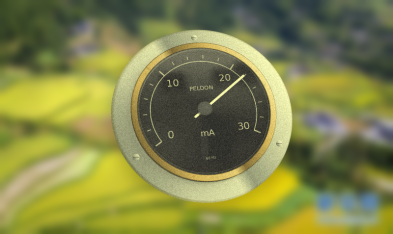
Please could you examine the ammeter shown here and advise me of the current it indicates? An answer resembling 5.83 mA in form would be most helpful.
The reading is 22 mA
